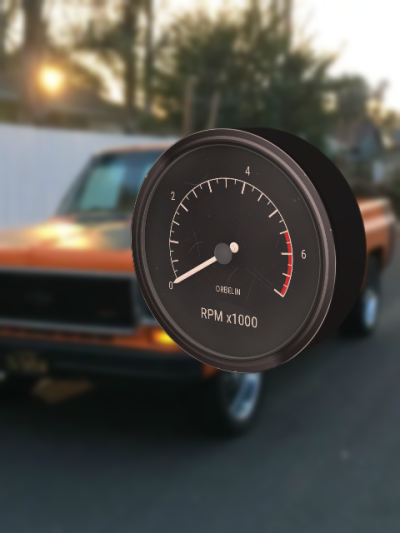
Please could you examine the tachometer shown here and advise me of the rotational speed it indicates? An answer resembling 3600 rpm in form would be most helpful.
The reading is 0 rpm
